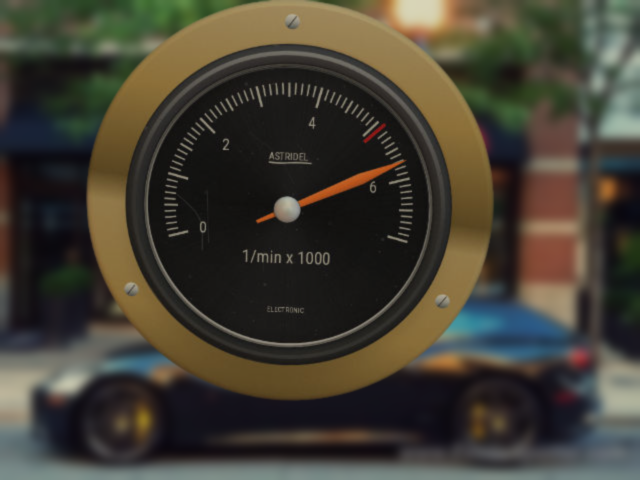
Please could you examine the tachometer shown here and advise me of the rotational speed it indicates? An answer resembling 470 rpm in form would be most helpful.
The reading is 5700 rpm
